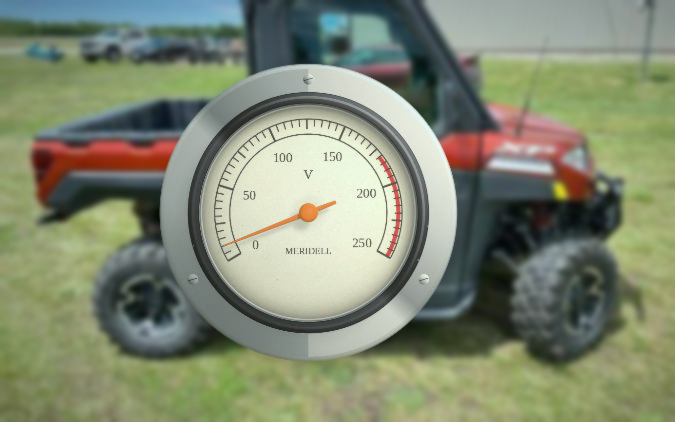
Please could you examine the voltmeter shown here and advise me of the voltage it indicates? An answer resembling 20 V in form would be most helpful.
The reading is 10 V
